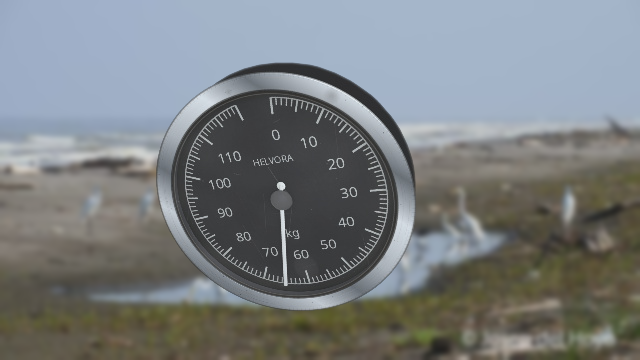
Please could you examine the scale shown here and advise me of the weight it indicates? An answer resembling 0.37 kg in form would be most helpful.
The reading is 65 kg
